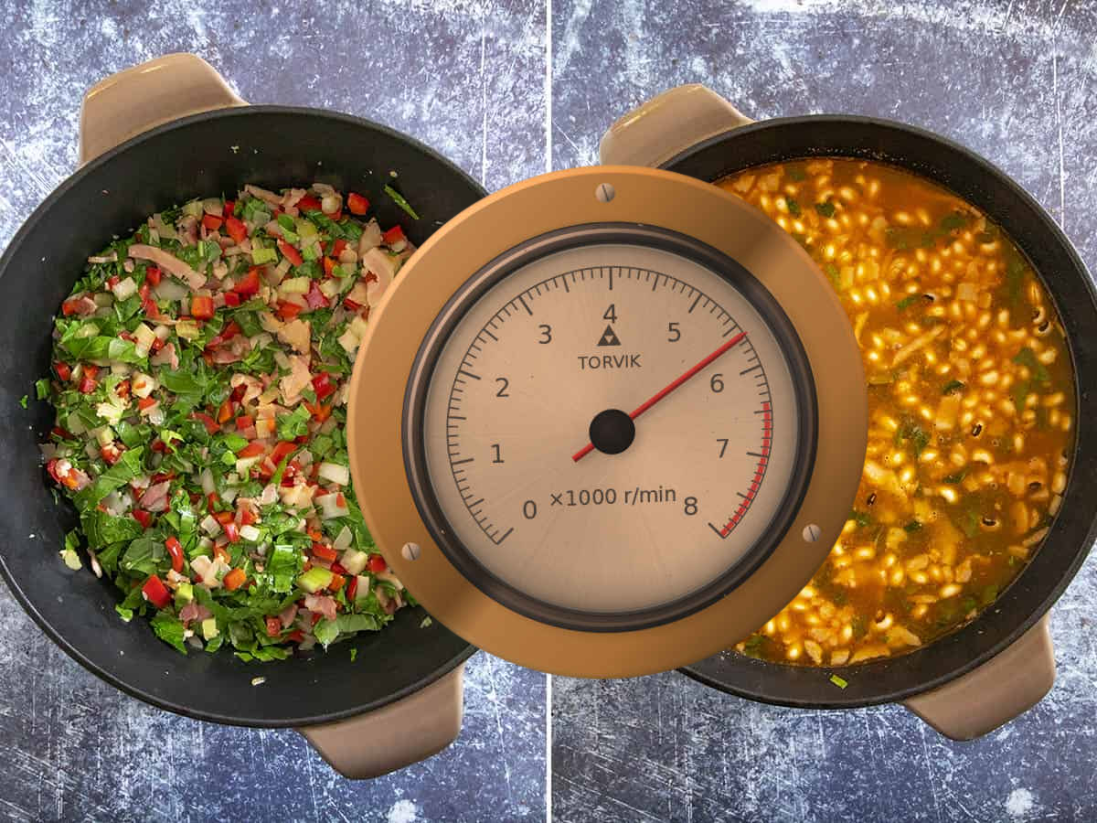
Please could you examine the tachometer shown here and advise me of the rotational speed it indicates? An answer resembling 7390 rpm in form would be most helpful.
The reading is 5600 rpm
